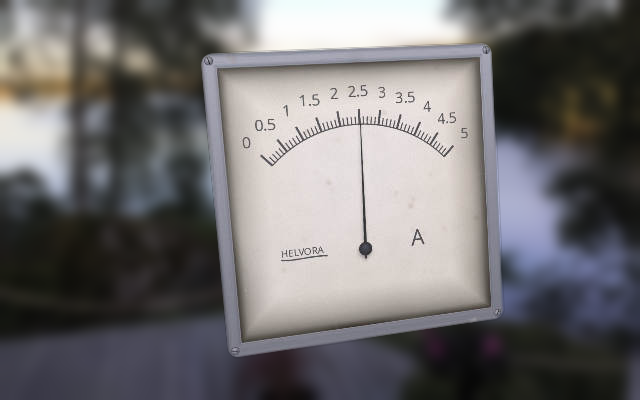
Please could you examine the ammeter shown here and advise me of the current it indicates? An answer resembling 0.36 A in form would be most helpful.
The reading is 2.5 A
